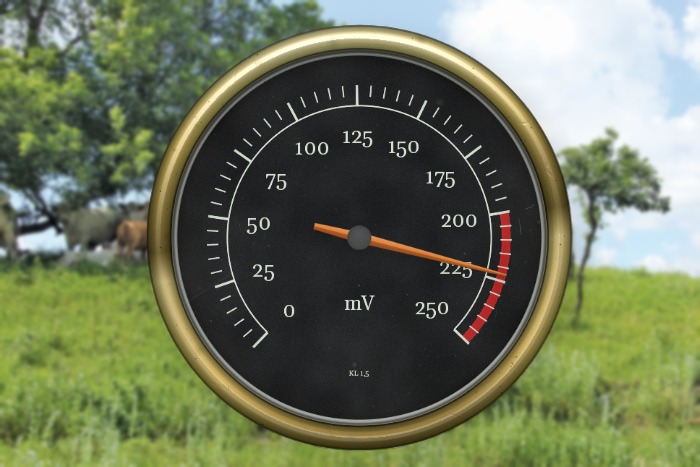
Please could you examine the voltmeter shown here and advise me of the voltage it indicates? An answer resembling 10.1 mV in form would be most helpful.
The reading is 222.5 mV
